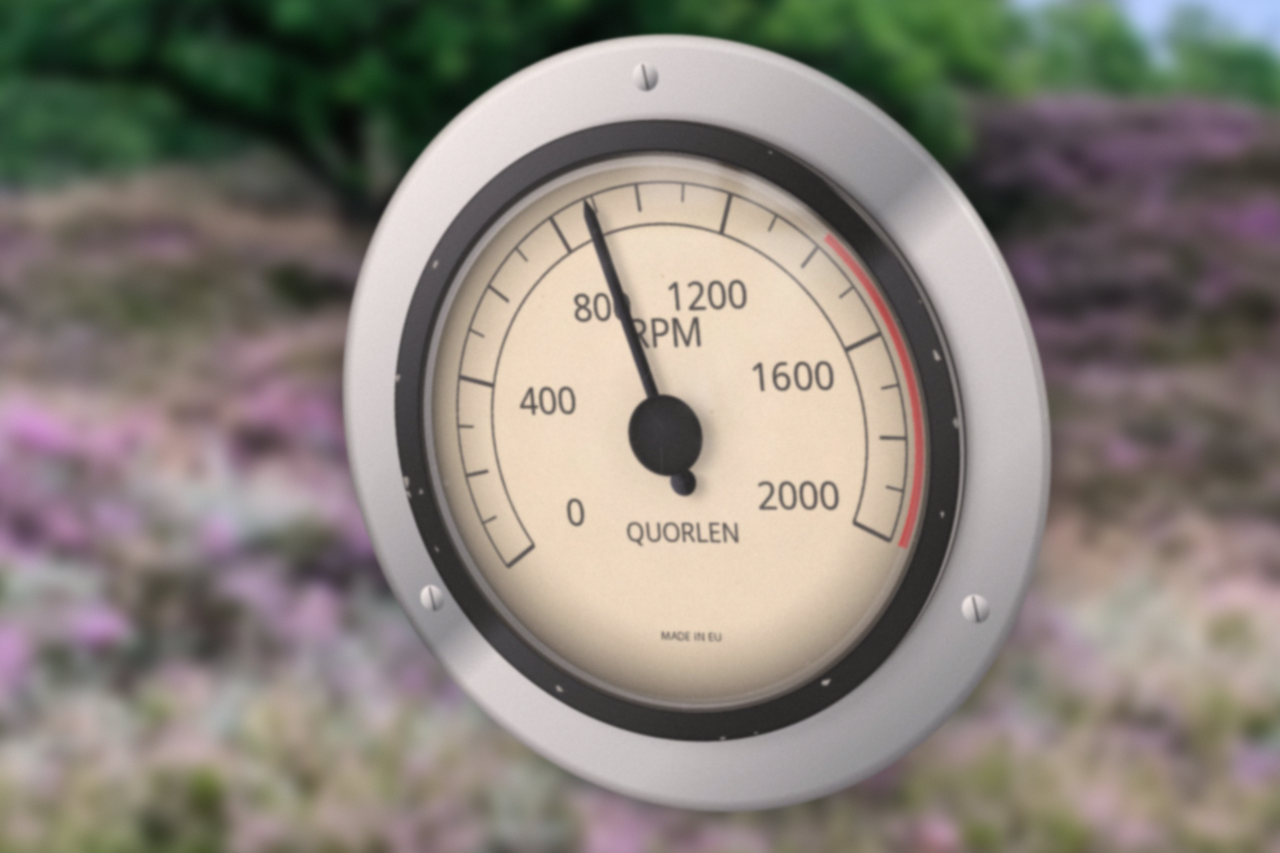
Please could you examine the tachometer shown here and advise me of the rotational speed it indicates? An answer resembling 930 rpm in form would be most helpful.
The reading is 900 rpm
